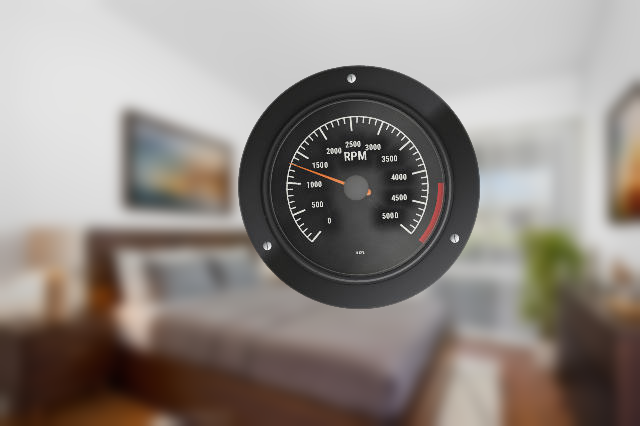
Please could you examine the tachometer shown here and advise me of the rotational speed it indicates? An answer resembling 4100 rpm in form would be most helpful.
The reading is 1300 rpm
